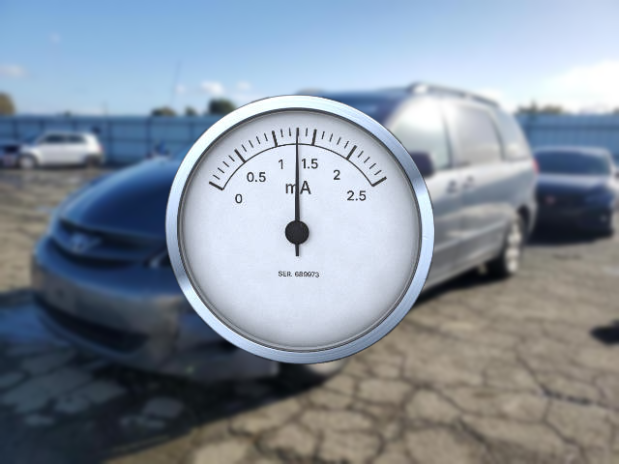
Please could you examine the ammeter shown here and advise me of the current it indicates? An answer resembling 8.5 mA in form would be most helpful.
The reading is 1.3 mA
